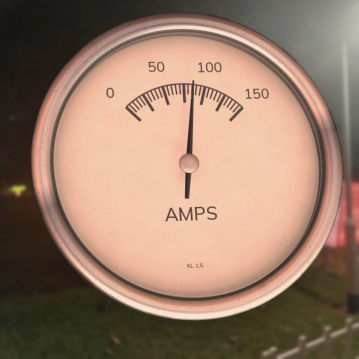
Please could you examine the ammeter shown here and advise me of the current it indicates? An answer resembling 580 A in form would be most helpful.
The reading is 85 A
